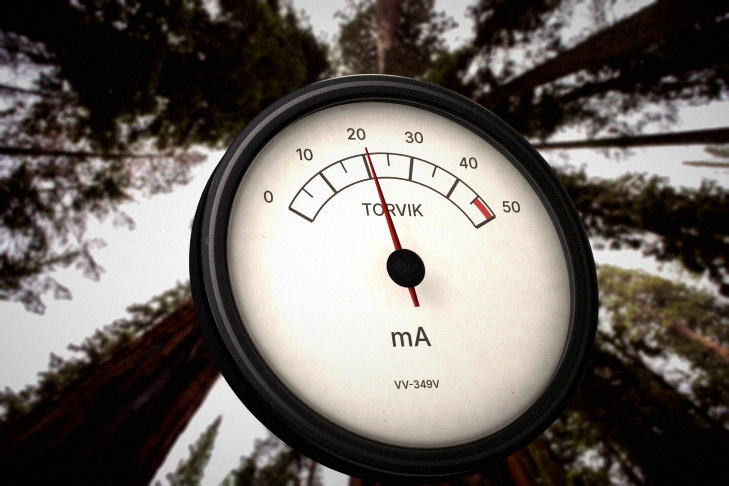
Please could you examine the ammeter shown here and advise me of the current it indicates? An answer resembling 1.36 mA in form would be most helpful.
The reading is 20 mA
